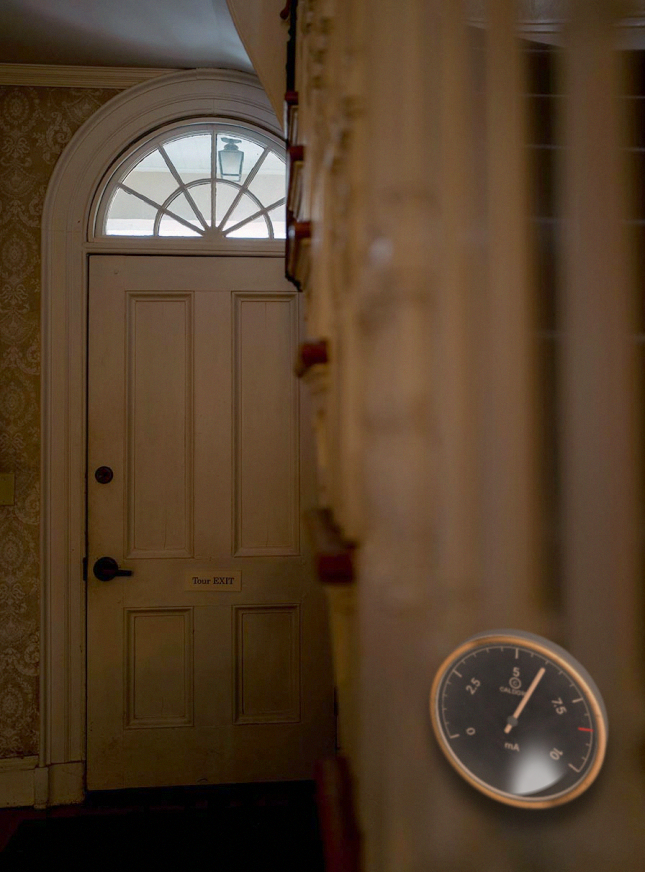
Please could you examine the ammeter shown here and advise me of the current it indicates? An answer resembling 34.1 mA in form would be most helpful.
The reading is 6 mA
